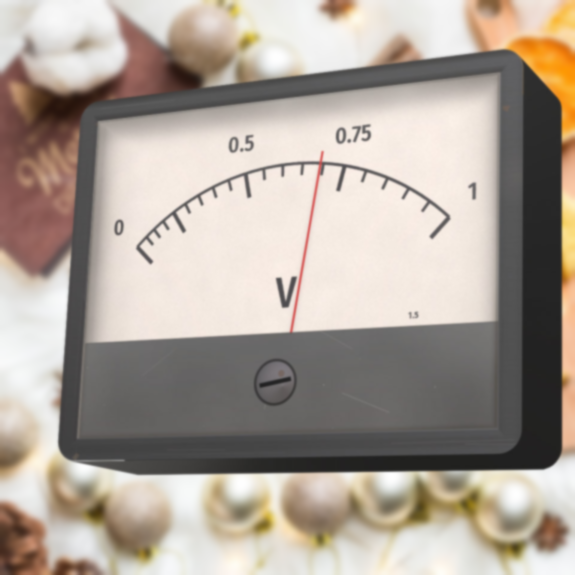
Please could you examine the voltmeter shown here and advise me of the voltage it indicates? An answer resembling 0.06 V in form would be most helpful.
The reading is 0.7 V
